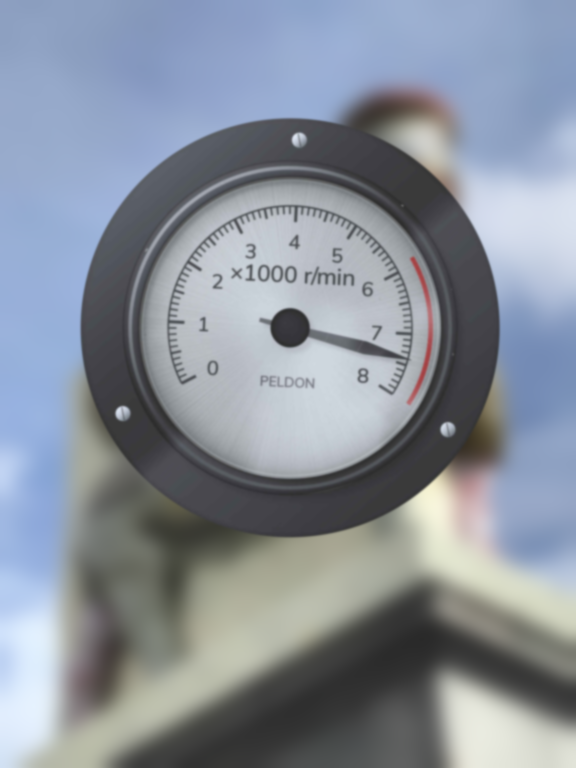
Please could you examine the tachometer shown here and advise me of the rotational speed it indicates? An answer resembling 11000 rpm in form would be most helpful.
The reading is 7400 rpm
